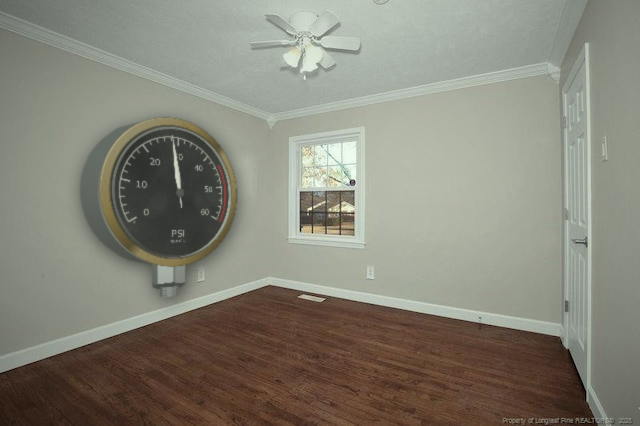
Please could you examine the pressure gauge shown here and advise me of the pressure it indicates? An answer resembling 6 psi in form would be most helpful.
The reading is 28 psi
